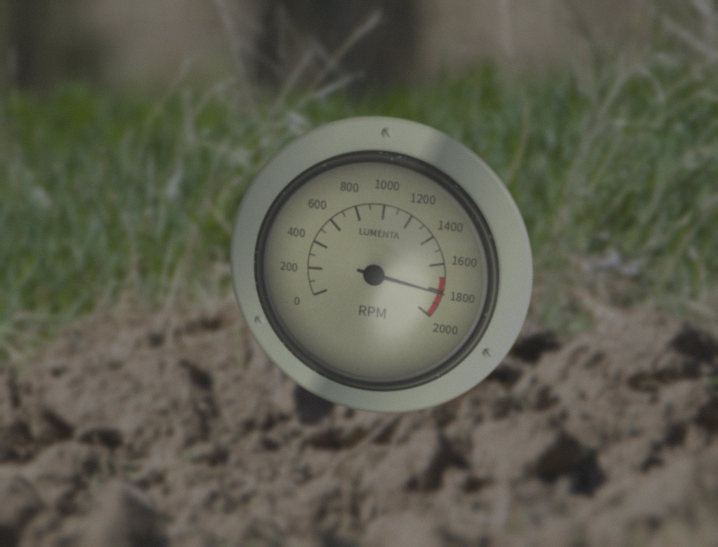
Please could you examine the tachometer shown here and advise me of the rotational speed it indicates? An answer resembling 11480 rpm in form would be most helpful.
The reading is 1800 rpm
